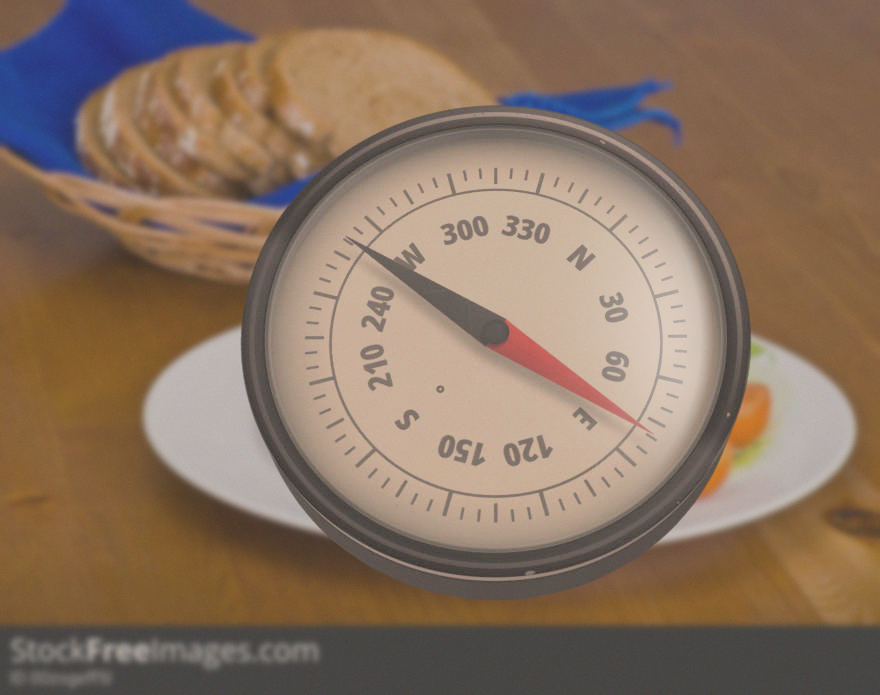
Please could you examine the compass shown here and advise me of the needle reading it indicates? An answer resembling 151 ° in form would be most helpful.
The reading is 80 °
